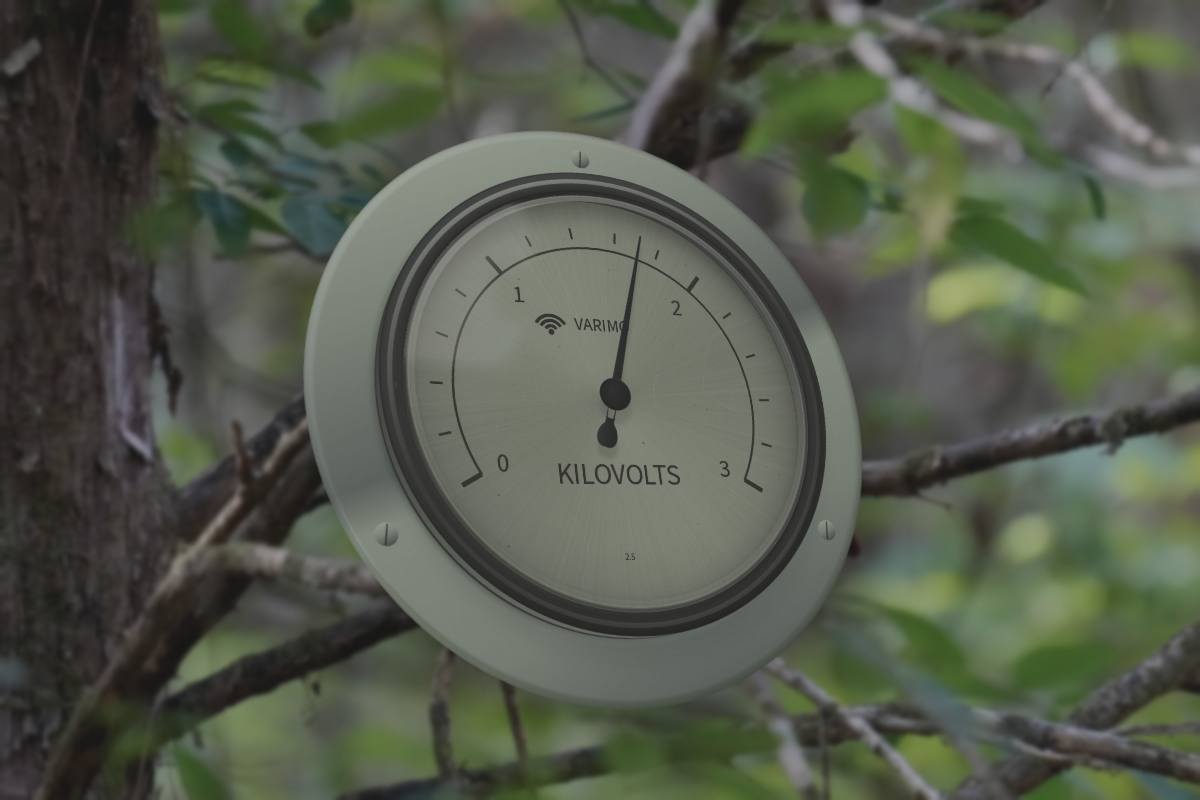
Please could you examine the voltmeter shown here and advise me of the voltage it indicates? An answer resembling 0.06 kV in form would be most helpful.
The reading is 1.7 kV
